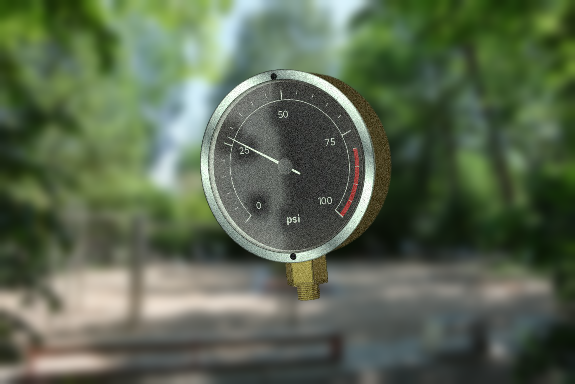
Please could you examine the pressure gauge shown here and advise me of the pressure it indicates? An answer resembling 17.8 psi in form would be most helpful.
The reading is 27.5 psi
